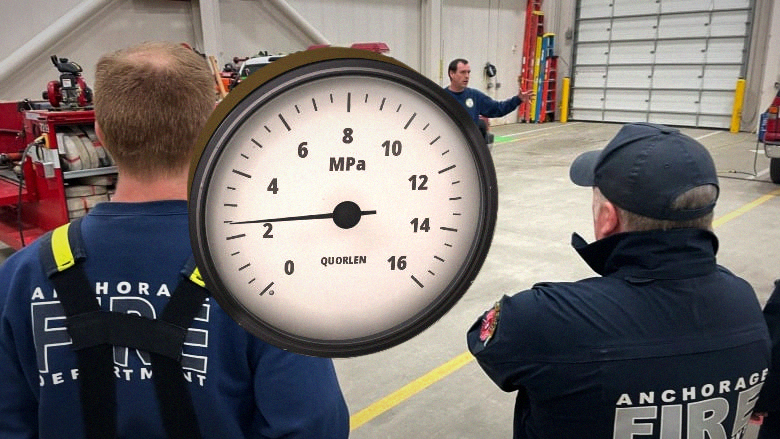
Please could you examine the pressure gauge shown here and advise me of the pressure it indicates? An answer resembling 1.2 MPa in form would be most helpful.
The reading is 2.5 MPa
